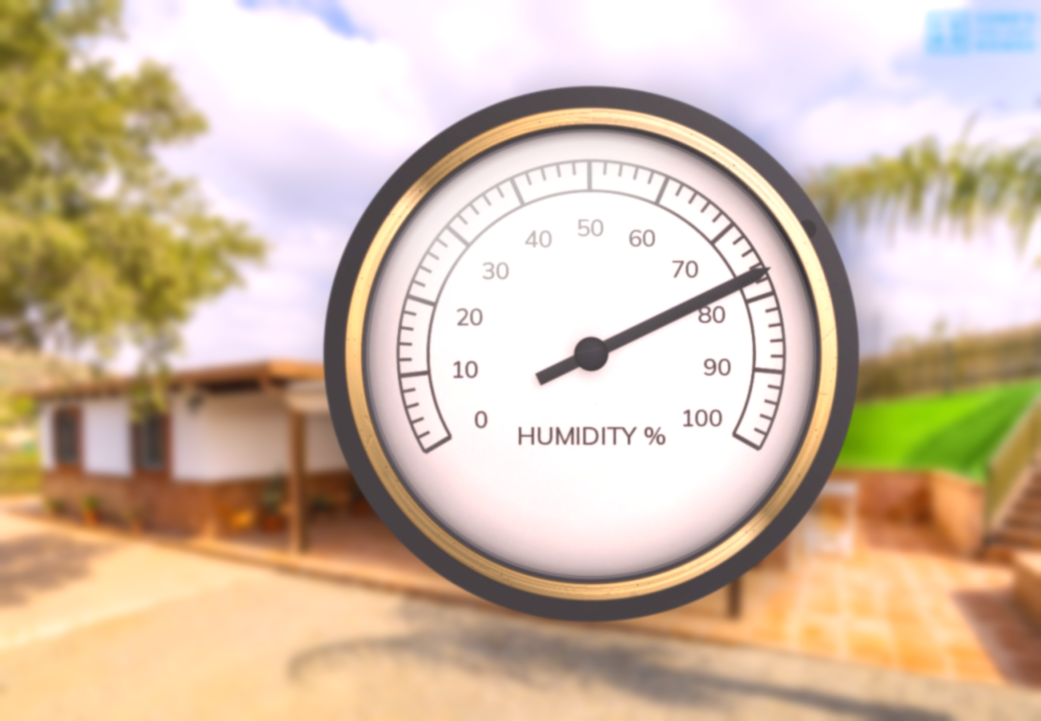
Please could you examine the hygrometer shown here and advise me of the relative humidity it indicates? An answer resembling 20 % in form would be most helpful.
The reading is 77 %
